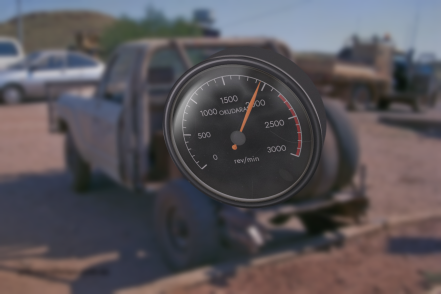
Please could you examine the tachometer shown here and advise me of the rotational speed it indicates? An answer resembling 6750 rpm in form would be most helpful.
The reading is 1950 rpm
